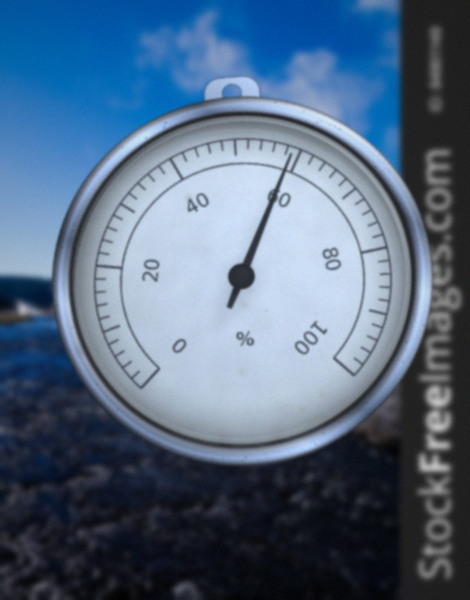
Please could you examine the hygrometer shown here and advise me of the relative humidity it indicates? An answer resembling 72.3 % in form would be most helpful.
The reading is 59 %
